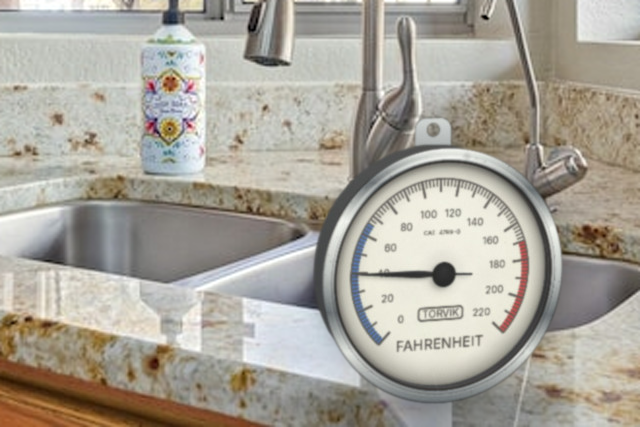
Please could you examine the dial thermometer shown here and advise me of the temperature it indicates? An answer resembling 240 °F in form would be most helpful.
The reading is 40 °F
